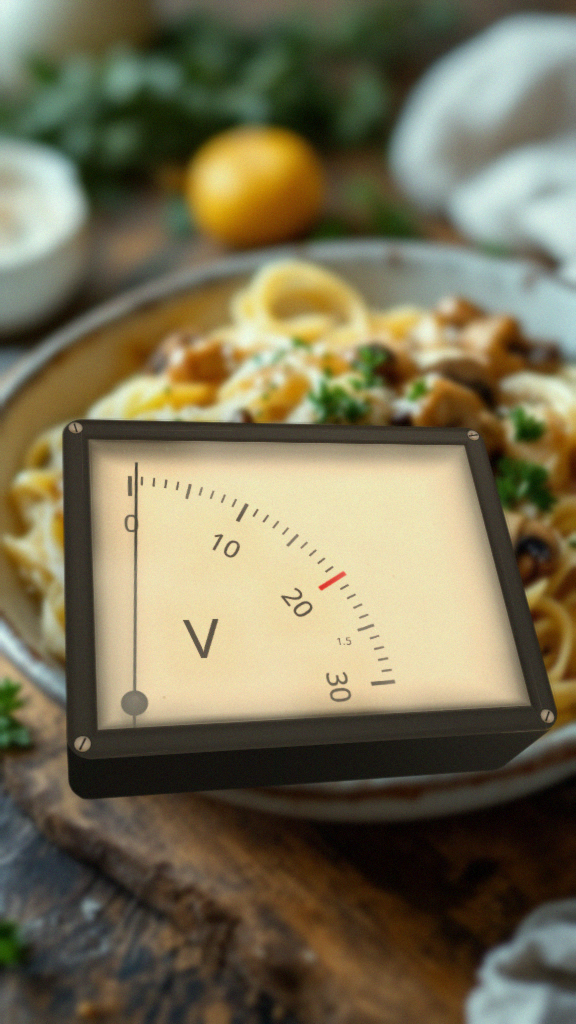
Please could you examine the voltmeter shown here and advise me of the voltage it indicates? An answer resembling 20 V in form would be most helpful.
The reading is 0.5 V
